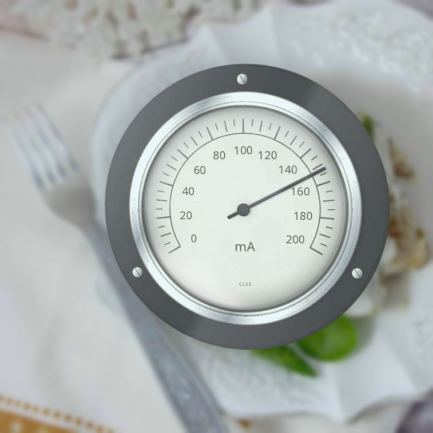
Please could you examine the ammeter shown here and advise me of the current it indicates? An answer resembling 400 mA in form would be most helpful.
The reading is 152.5 mA
